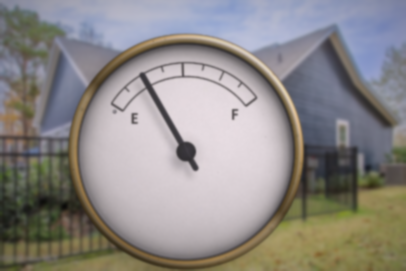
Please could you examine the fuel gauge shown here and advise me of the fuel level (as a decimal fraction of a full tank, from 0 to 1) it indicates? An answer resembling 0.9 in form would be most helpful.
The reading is 0.25
